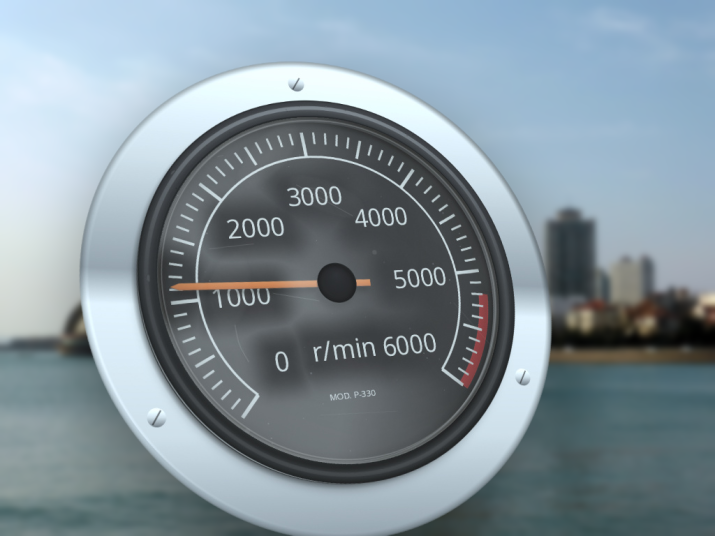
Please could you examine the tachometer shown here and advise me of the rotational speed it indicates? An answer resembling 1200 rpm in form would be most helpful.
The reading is 1100 rpm
